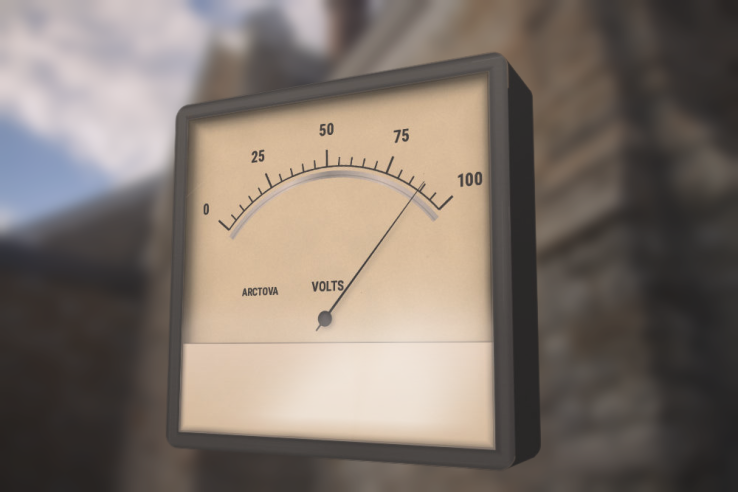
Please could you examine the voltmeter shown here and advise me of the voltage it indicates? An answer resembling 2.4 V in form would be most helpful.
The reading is 90 V
